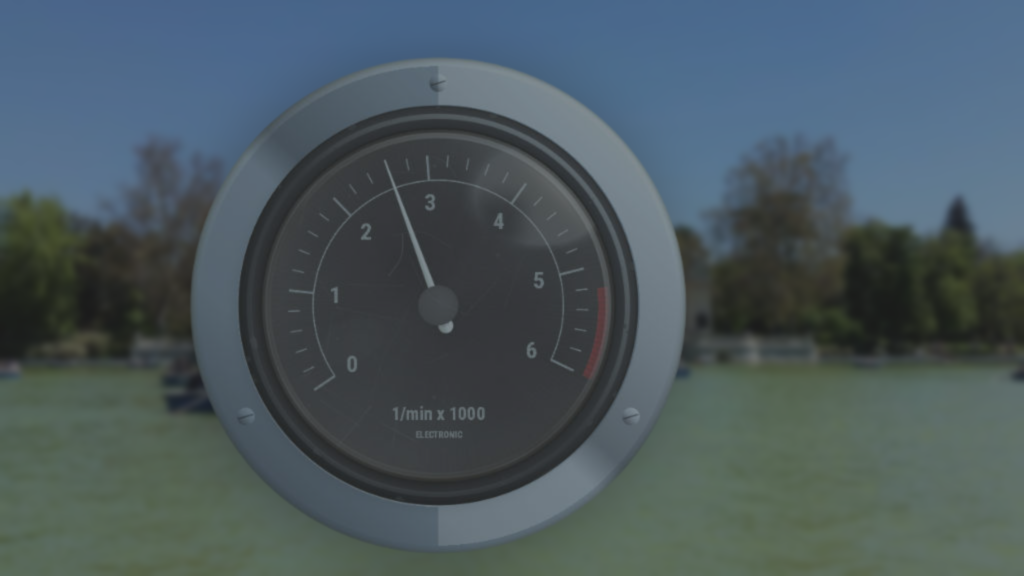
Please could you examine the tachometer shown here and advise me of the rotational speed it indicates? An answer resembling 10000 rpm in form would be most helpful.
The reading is 2600 rpm
